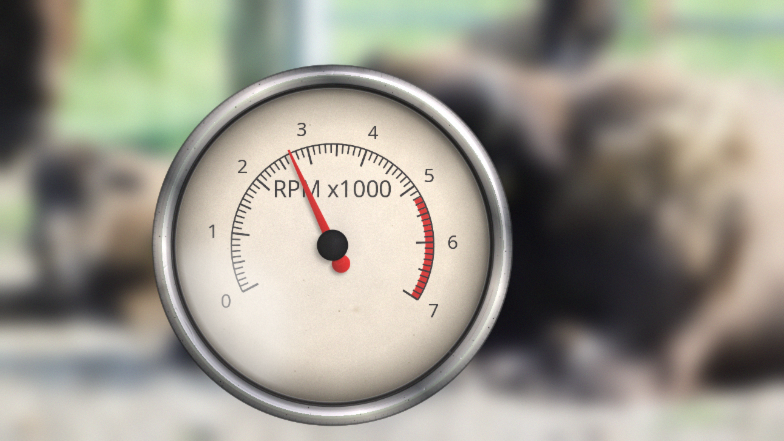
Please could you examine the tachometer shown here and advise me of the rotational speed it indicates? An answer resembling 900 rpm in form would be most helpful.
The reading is 2700 rpm
